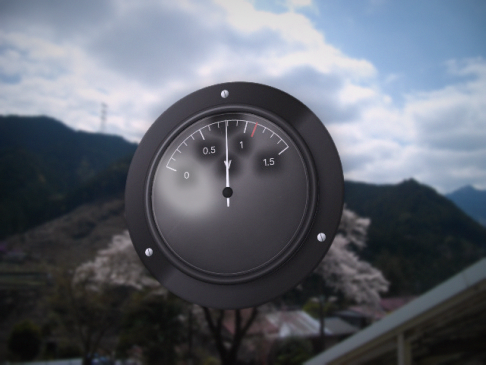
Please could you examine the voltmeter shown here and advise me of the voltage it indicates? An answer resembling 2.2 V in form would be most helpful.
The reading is 0.8 V
